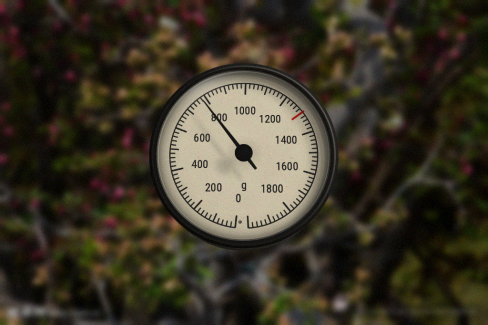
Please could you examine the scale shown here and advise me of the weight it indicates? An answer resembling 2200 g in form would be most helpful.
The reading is 780 g
